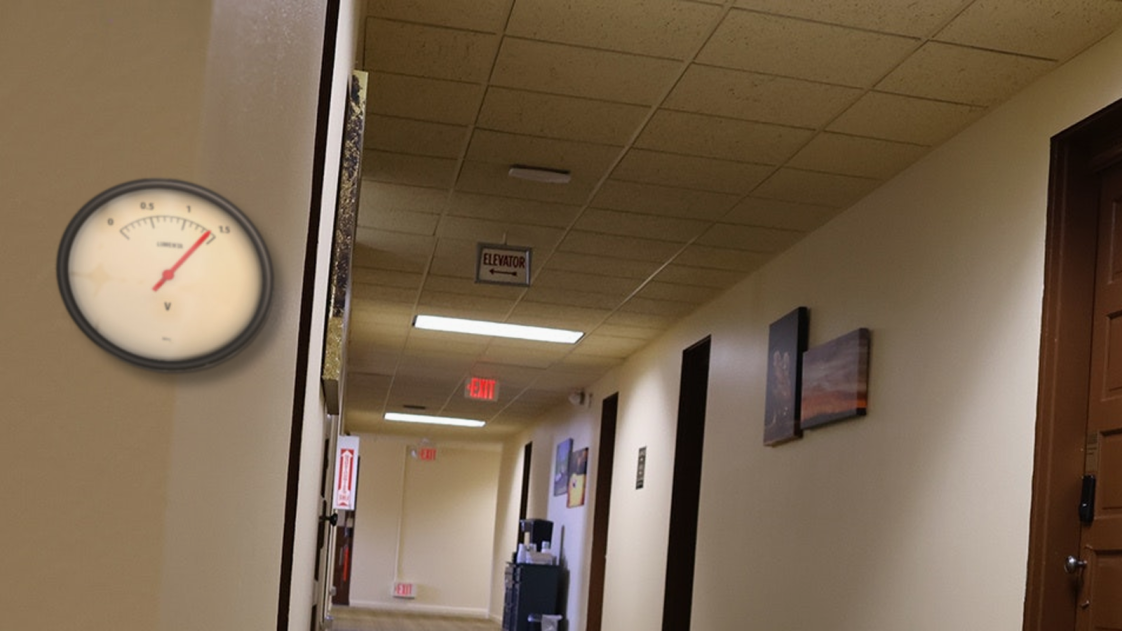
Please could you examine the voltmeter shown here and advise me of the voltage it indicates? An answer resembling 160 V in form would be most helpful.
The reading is 1.4 V
